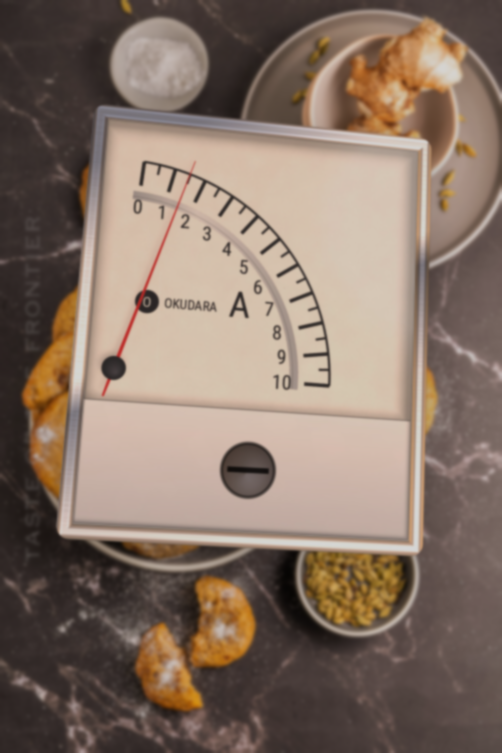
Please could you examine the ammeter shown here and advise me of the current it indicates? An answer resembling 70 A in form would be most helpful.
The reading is 1.5 A
